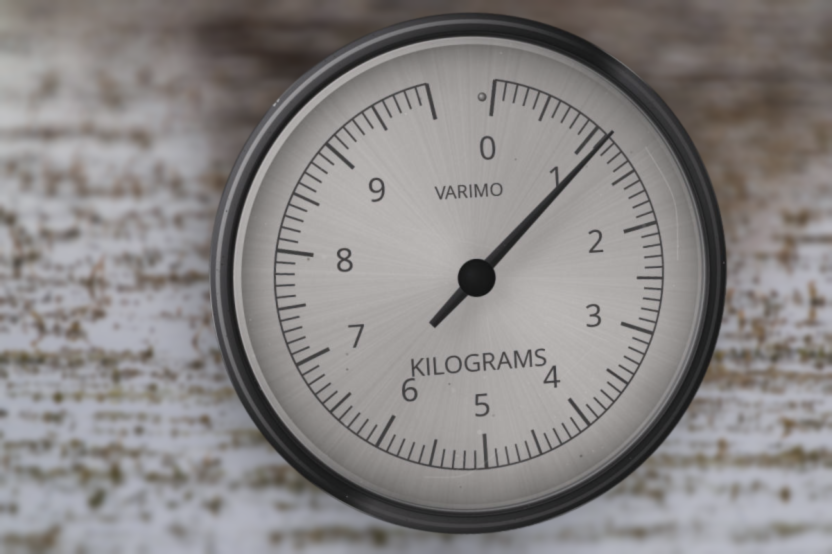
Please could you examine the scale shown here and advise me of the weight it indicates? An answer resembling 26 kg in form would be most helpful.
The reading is 1.1 kg
